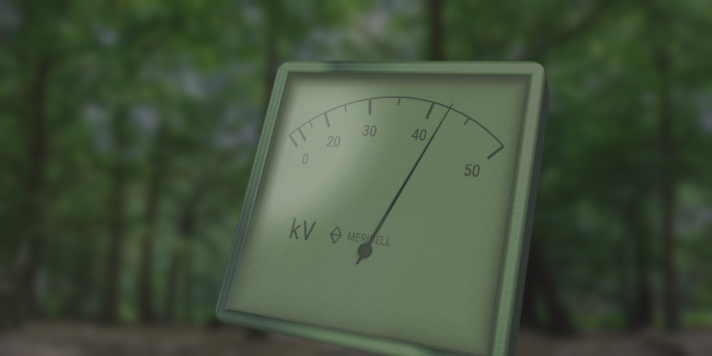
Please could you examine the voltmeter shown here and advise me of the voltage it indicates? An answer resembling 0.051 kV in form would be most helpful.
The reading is 42.5 kV
